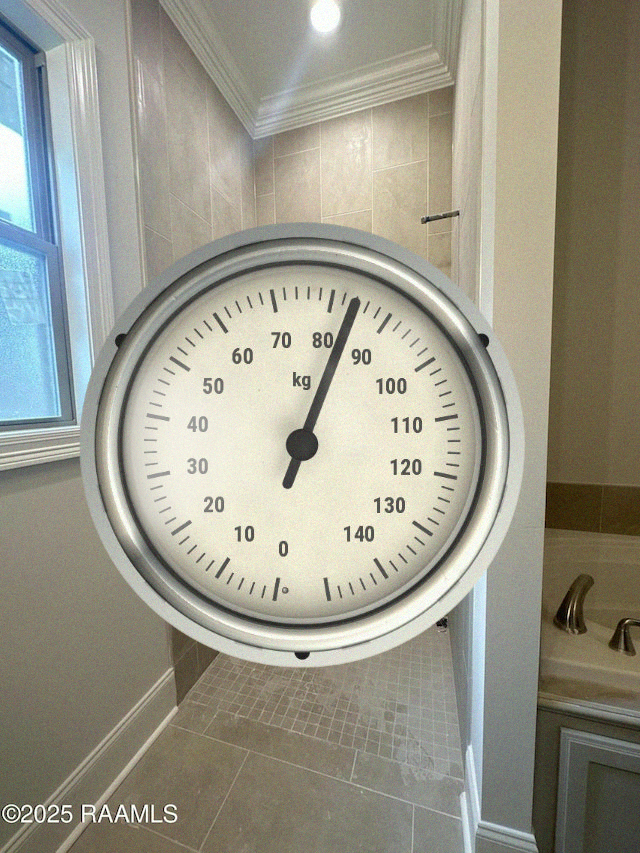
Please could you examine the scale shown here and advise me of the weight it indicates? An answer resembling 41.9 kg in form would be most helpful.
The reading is 84 kg
